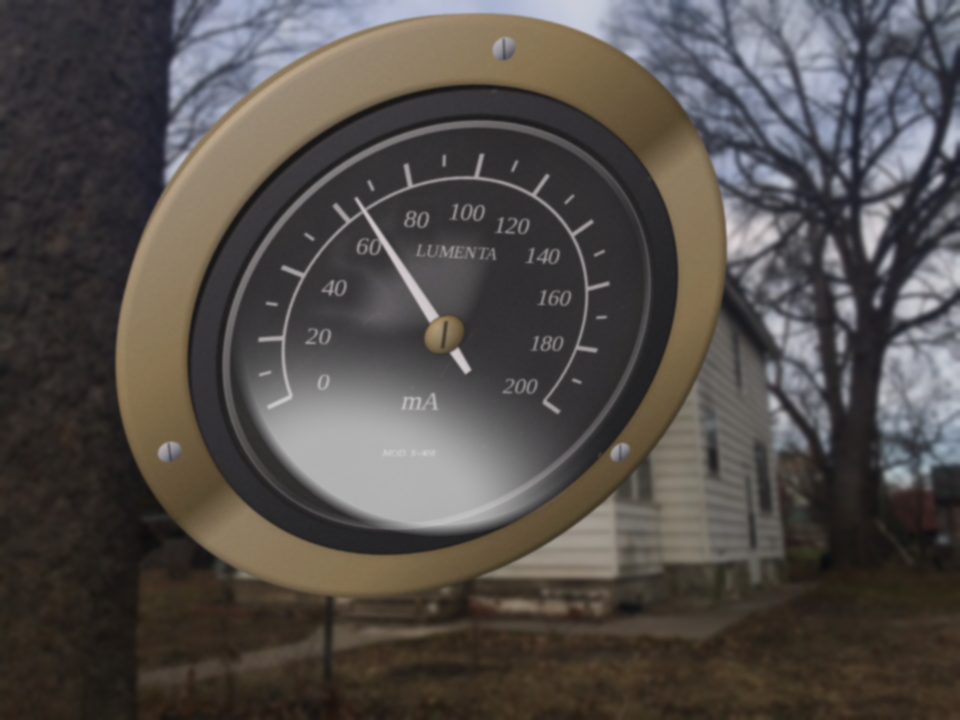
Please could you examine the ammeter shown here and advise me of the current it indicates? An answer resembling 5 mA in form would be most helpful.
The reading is 65 mA
